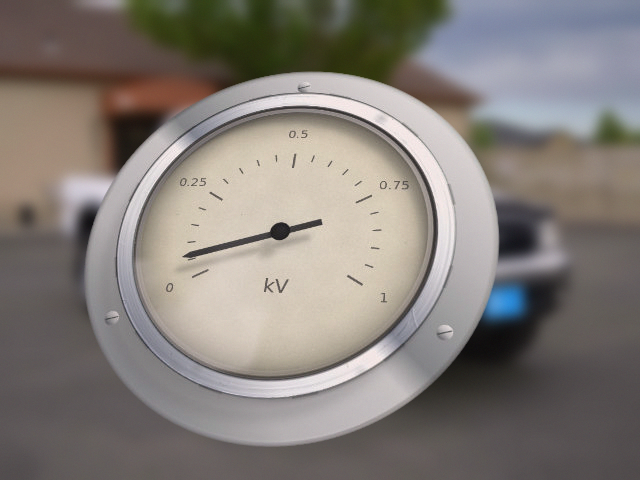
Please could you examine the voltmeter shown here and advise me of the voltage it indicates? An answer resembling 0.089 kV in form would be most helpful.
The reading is 0.05 kV
